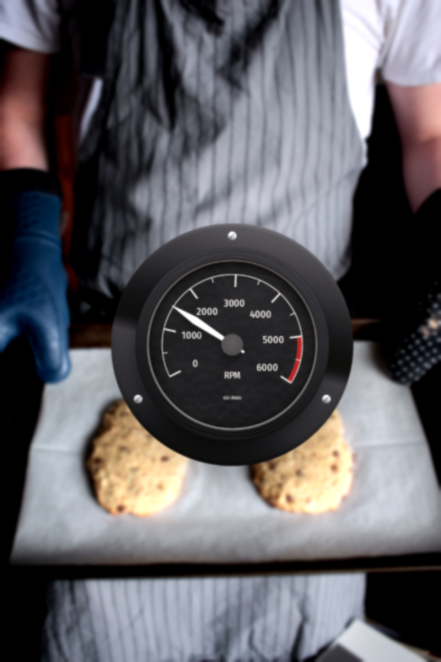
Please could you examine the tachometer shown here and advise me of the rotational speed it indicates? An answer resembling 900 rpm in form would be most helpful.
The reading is 1500 rpm
